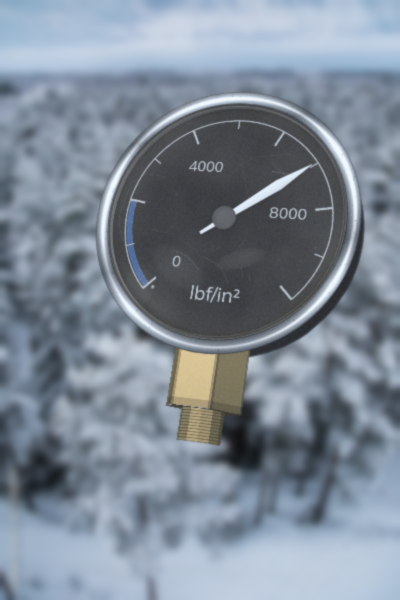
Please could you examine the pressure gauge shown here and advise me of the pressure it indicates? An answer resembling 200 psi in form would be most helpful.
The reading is 7000 psi
